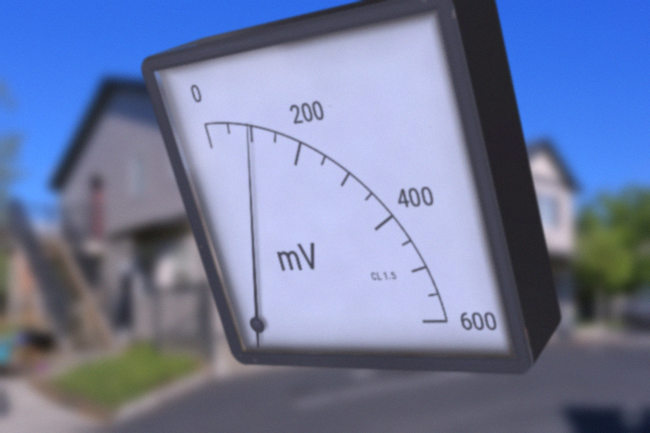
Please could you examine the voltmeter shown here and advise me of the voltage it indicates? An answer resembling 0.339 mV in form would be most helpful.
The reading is 100 mV
